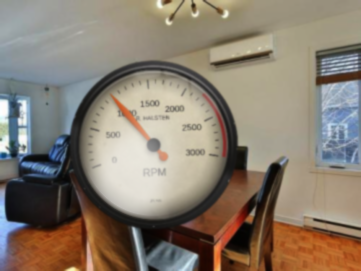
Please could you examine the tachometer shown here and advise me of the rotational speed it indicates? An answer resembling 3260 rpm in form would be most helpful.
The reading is 1000 rpm
